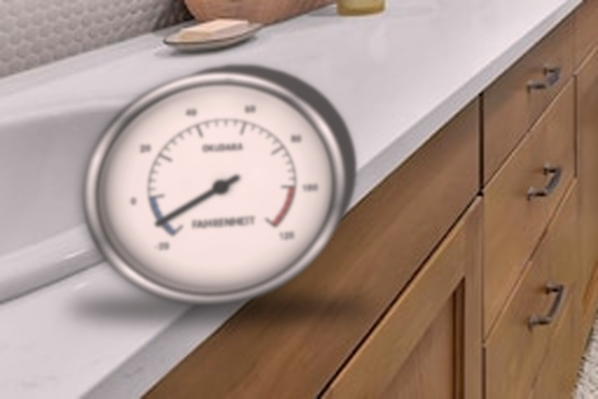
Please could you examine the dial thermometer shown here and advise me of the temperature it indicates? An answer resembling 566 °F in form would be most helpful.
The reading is -12 °F
